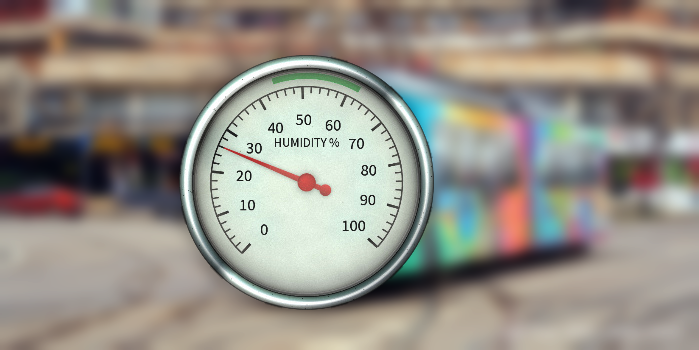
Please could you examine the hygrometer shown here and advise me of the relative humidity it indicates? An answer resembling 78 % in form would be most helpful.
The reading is 26 %
